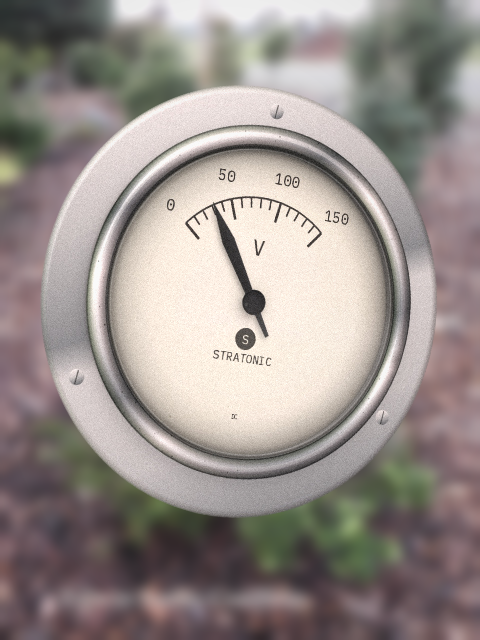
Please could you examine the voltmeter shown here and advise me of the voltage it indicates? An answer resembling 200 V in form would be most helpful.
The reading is 30 V
